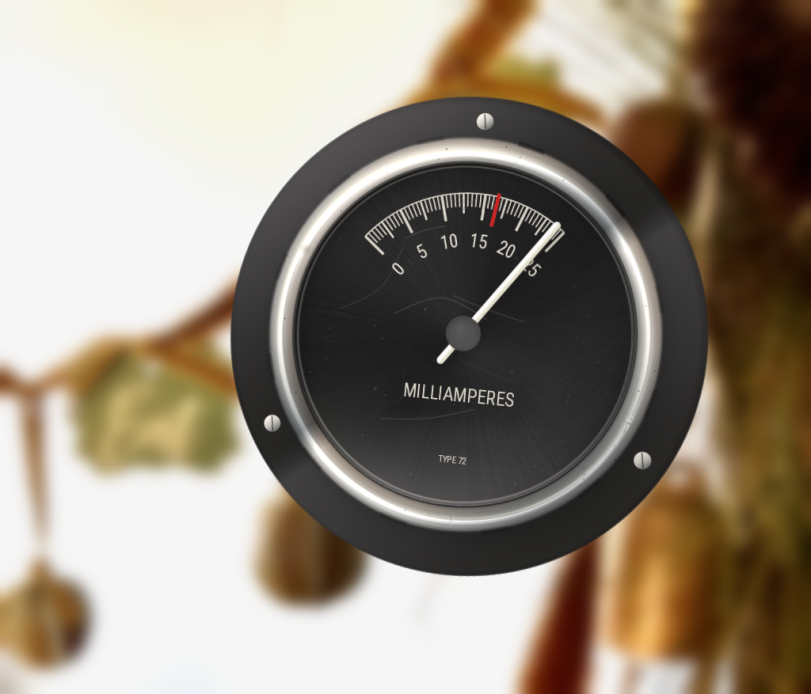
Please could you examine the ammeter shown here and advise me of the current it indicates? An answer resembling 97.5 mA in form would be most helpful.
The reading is 24 mA
